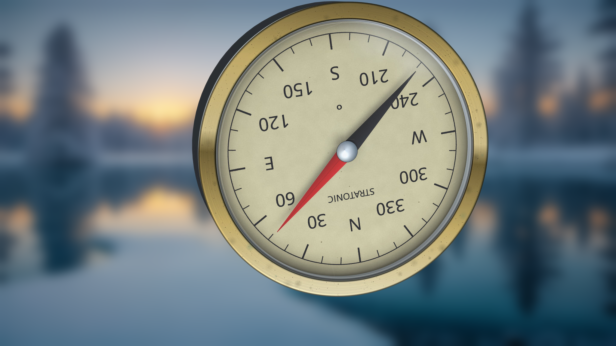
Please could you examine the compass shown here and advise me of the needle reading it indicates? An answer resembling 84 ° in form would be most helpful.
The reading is 50 °
